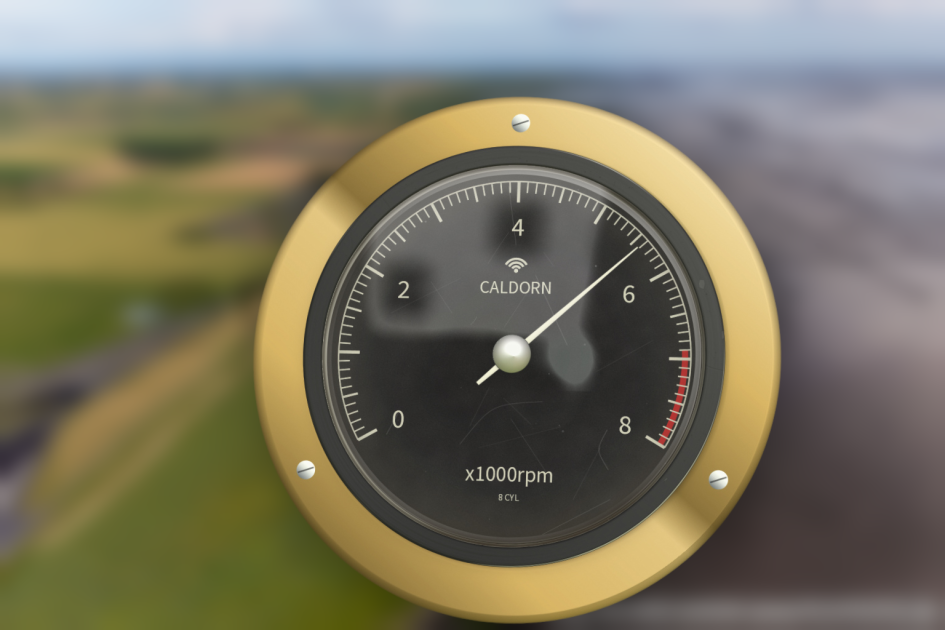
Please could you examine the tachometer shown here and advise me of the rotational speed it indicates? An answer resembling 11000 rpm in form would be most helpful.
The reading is 5600 rpm
